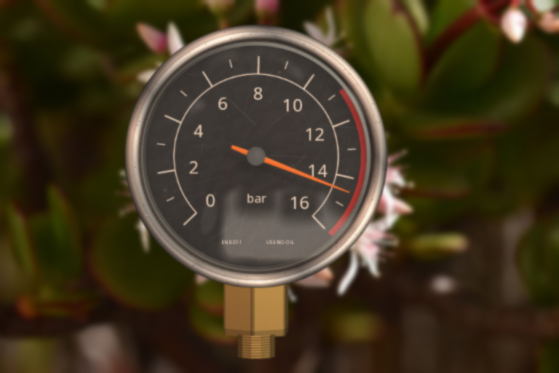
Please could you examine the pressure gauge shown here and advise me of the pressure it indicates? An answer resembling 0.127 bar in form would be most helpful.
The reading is 14.5 bar
